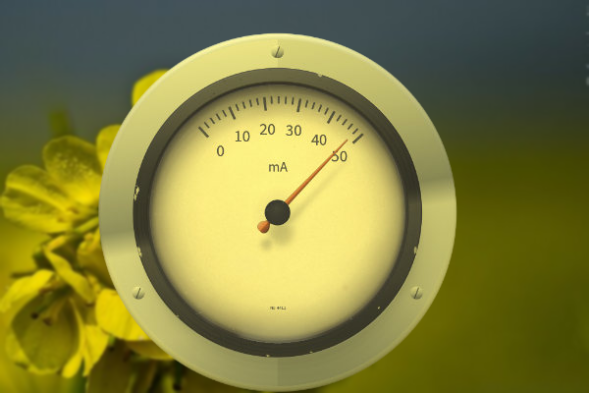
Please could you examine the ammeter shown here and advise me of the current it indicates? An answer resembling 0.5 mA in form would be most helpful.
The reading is 48 mA
